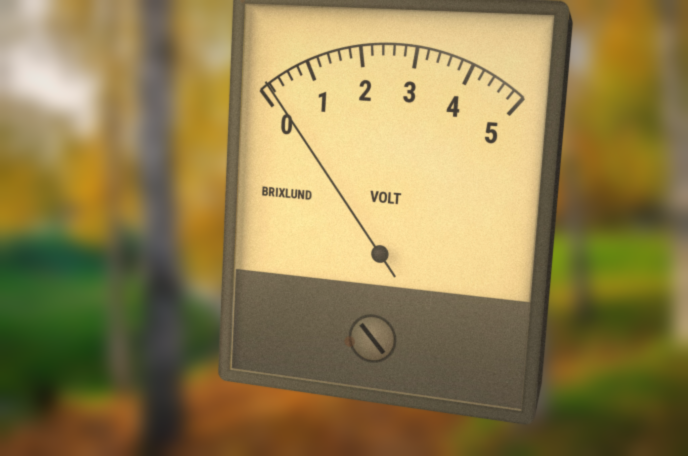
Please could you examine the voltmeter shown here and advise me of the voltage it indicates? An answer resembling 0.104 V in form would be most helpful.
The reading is 0.2 V
